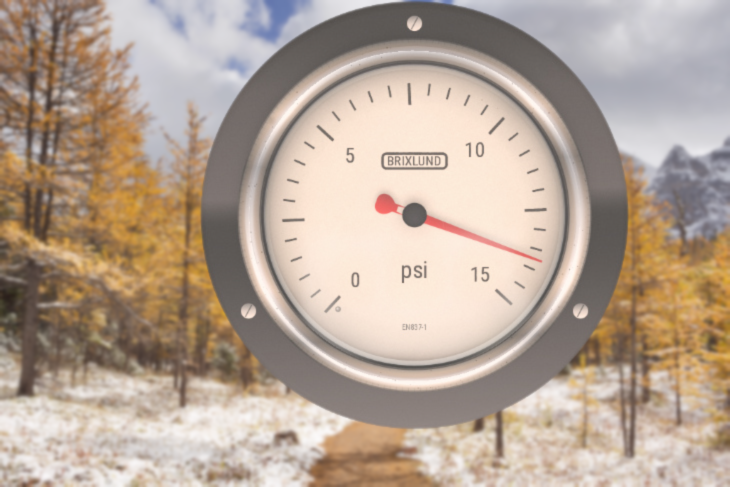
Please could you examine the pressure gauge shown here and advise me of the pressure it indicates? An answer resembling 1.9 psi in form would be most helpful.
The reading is 13.75 psi
